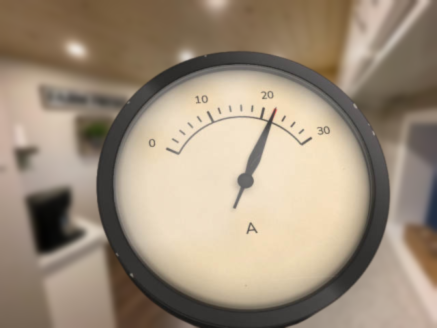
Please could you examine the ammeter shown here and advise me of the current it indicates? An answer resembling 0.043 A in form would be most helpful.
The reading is 22 A
